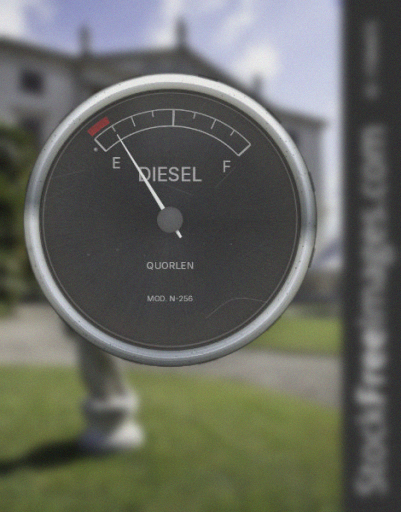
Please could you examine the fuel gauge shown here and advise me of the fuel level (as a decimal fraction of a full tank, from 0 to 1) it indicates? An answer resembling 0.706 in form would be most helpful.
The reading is 0.125
